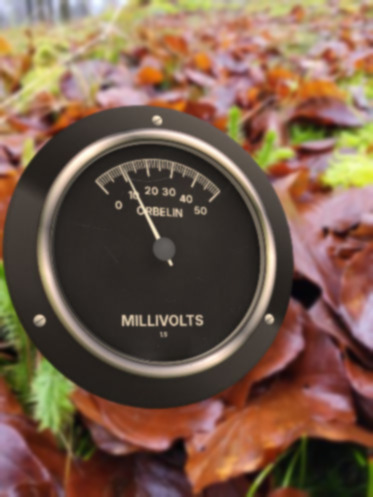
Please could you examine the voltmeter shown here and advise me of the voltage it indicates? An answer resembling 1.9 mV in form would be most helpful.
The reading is 10 mV
